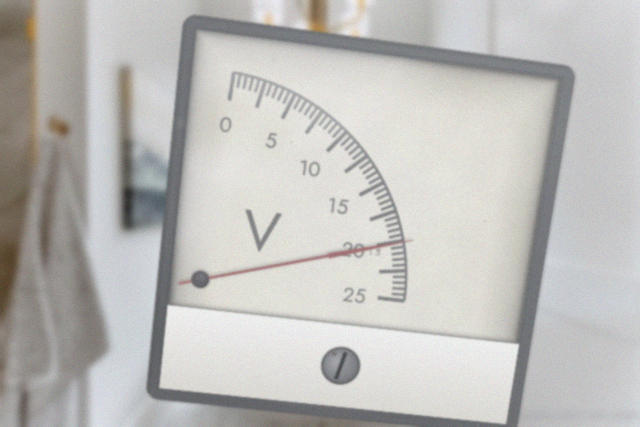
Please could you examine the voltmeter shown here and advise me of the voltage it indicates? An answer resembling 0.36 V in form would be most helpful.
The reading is 20 V
